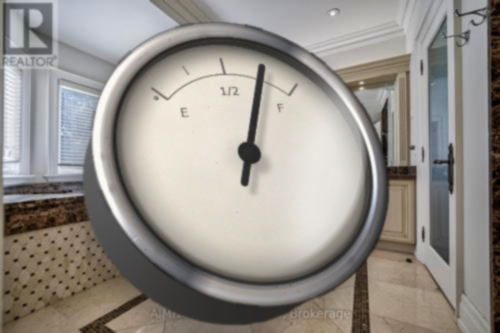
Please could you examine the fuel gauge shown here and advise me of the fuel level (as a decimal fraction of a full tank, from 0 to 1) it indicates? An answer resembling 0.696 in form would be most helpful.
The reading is 0.75
